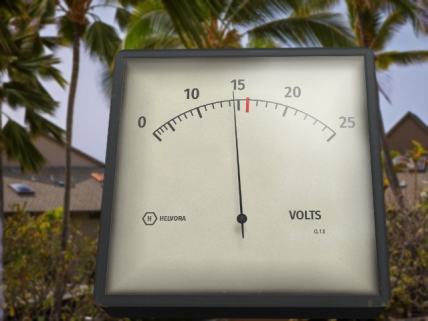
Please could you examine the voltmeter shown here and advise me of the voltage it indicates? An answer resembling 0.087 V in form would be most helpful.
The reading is 14.5 V
